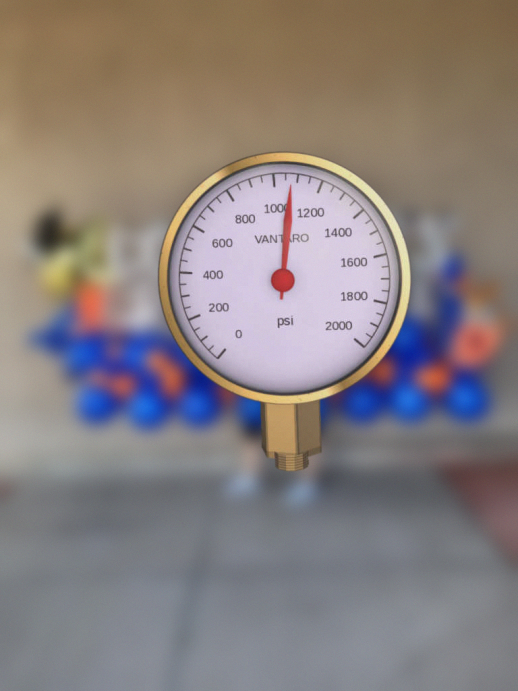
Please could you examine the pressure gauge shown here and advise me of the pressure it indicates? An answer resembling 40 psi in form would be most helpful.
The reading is 1075 psi
